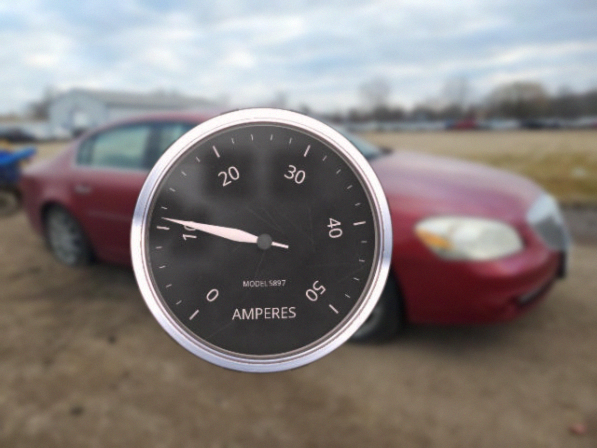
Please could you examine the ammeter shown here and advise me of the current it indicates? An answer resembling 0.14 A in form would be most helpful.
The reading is 11 A
